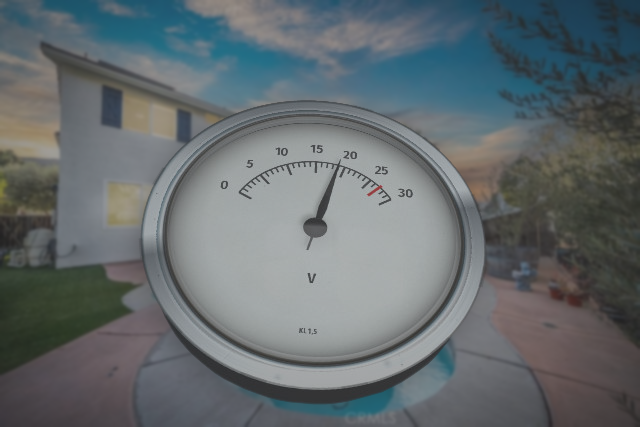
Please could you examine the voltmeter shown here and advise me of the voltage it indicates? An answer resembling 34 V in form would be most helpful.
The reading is 19 V
